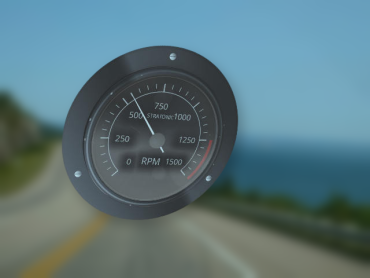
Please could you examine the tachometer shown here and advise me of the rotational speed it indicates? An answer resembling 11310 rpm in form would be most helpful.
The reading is 550 rpm
